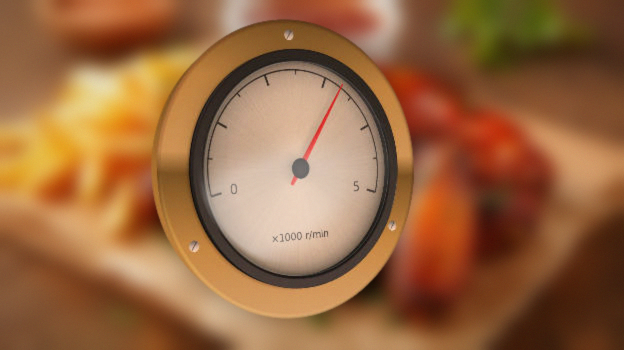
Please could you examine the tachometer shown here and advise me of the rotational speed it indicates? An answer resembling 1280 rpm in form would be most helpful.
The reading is 3250 rpm
